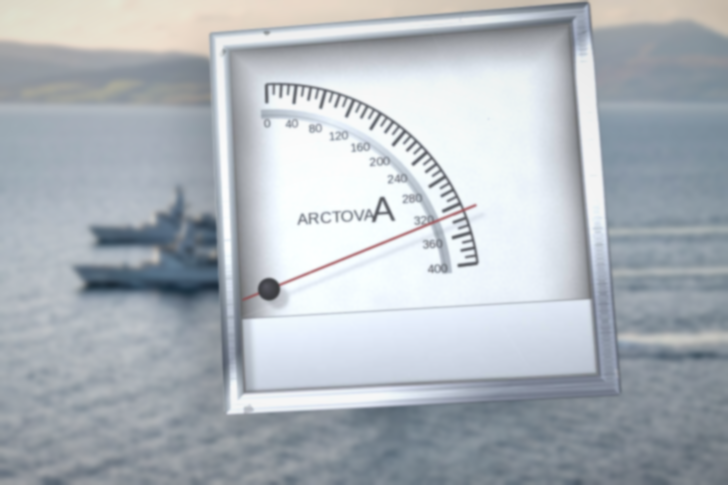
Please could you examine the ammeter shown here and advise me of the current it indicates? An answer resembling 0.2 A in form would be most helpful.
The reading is 330 A
